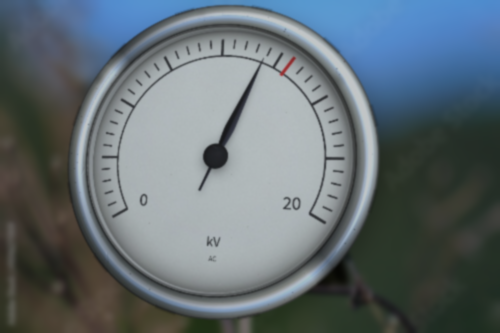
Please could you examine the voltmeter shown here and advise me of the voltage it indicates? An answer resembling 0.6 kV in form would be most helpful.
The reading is 12 kV
